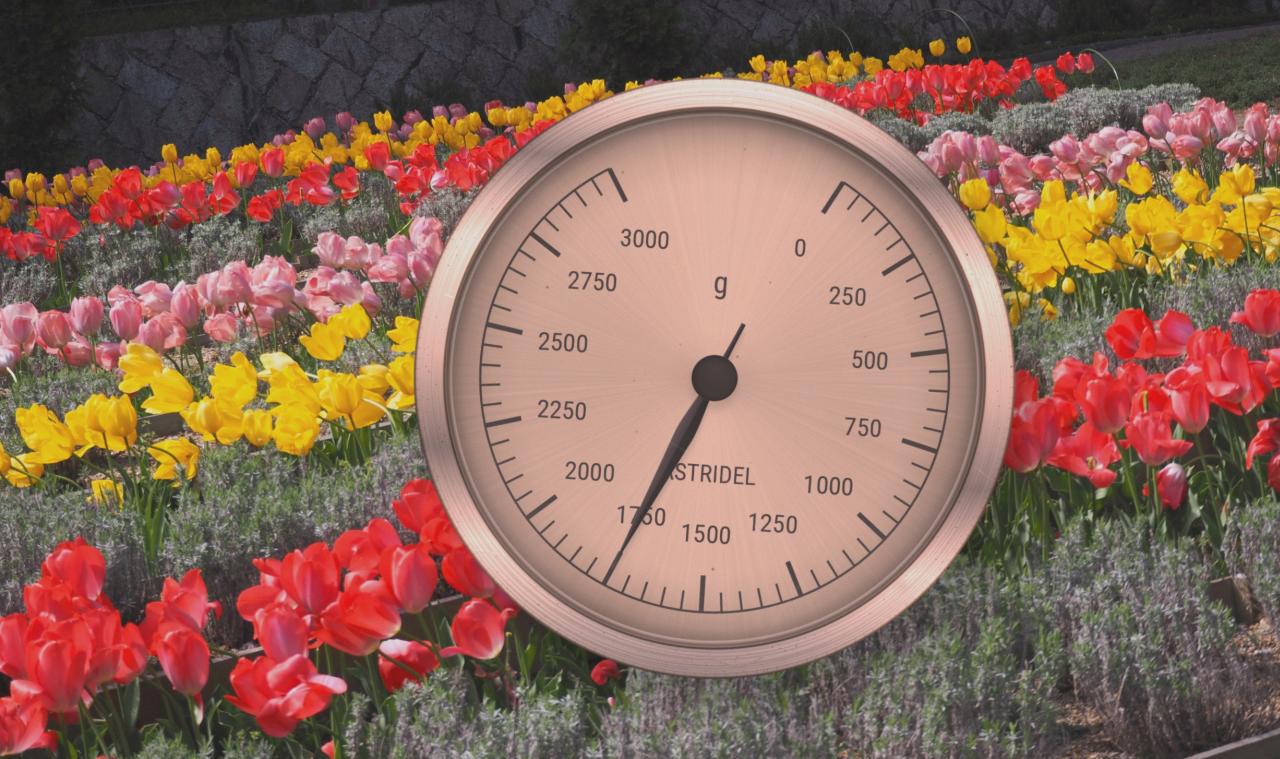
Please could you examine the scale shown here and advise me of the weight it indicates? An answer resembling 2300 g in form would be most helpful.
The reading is 1750 g
